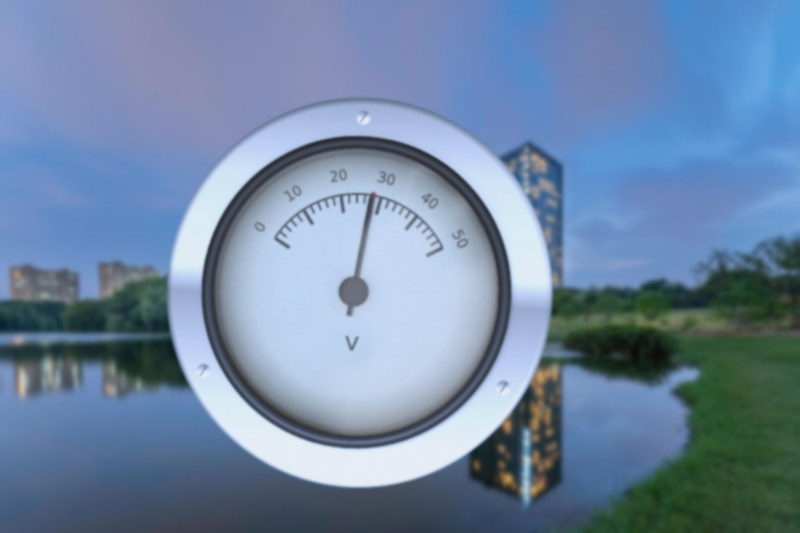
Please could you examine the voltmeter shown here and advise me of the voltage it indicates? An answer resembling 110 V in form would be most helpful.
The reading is 28 V
